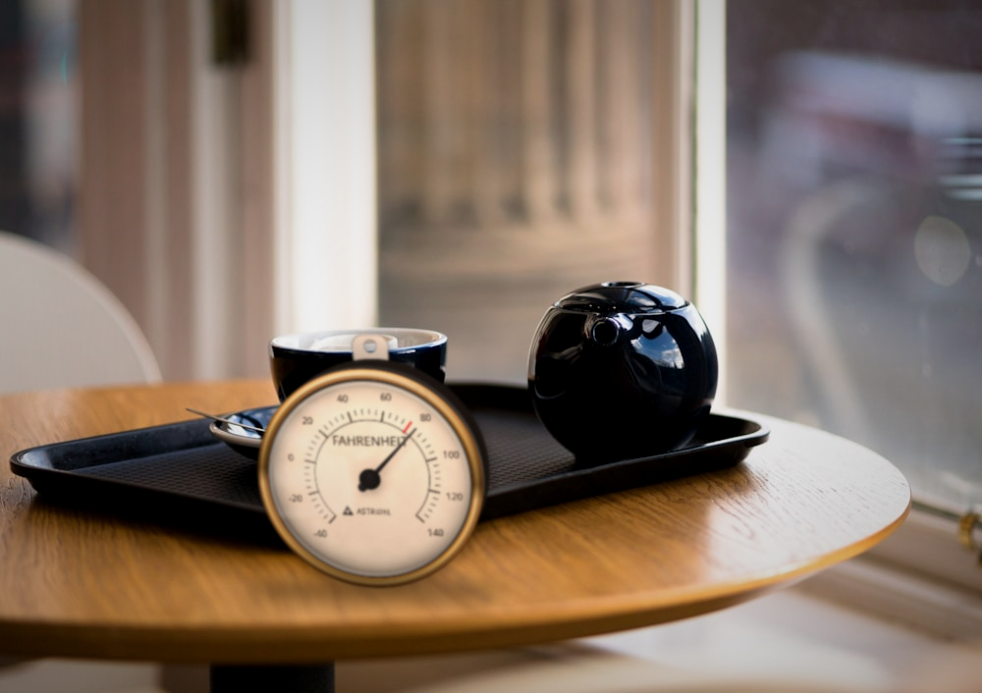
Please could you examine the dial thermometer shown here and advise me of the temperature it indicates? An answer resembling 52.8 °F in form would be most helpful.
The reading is 80 °F
